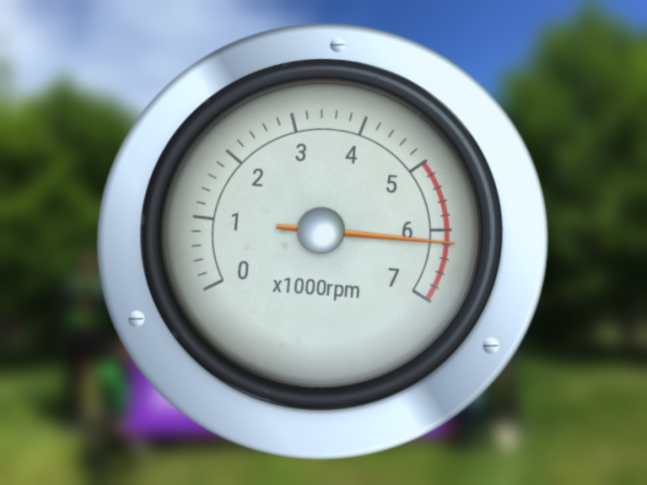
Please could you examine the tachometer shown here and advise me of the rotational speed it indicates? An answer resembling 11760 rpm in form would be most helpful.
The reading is 6200 rpm
